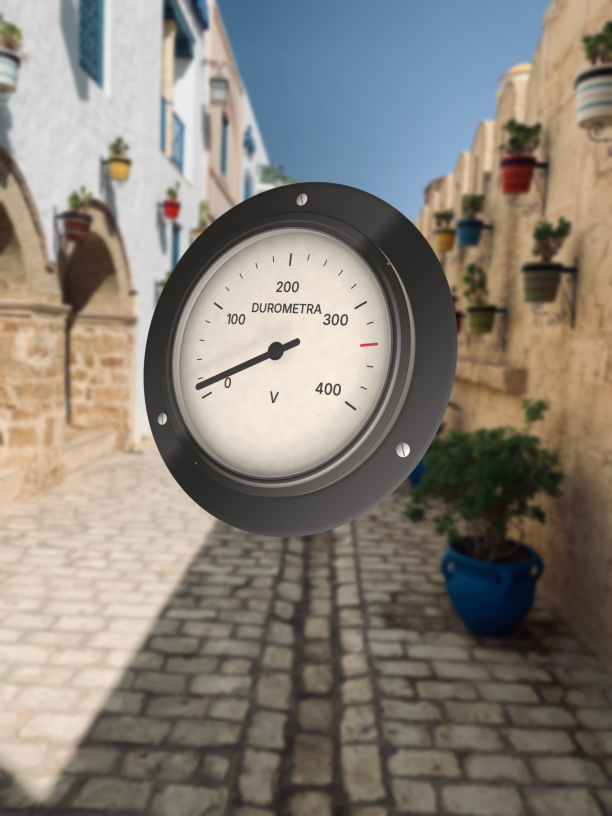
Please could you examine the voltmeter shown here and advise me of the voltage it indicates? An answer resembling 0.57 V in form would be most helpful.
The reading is 10 V
